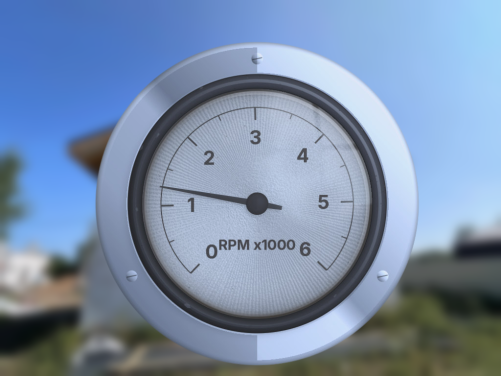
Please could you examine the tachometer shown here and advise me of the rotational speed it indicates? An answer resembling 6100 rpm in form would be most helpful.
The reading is 1250 rpm
